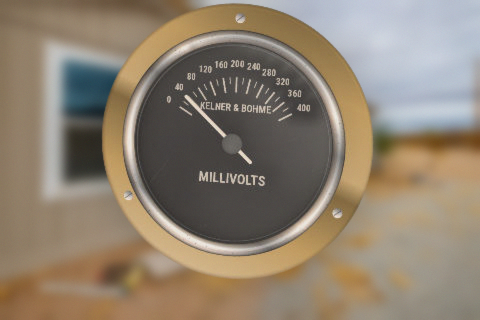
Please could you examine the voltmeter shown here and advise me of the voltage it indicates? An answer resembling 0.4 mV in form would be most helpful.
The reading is 40 mV
